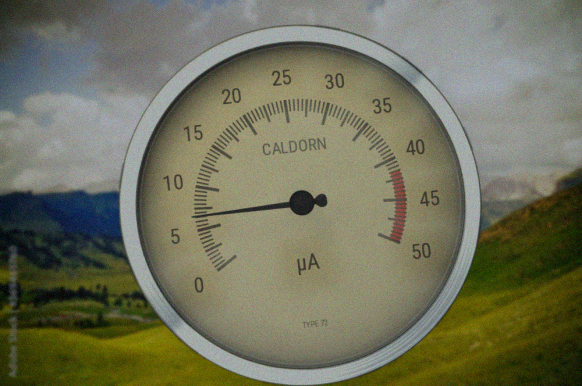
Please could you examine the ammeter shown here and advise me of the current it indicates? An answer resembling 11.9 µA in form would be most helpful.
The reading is 6.5 µA
